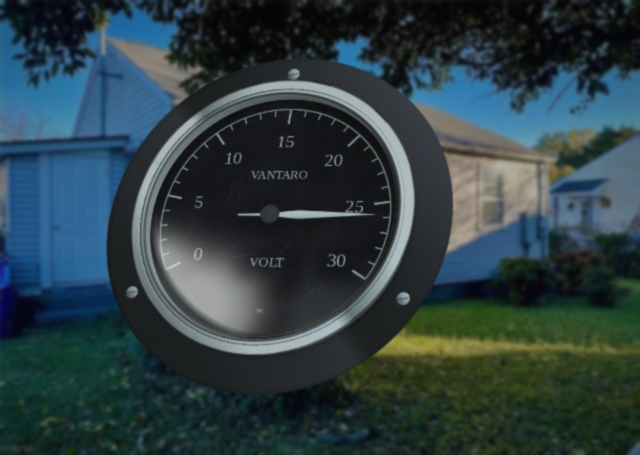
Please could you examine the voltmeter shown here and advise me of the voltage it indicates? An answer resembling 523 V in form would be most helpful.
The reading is 26 V
